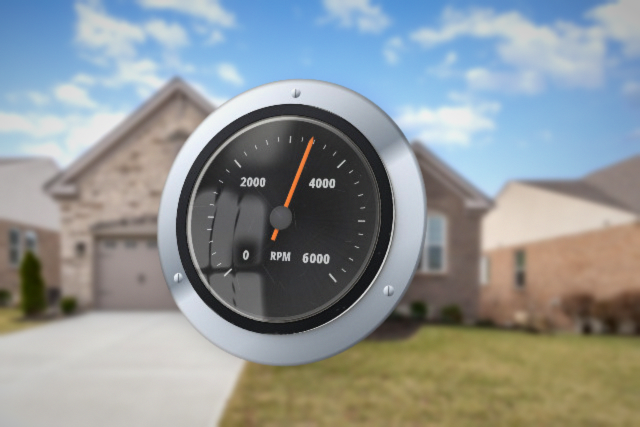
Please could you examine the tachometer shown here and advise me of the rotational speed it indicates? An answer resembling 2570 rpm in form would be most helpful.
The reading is 3400 rpm
